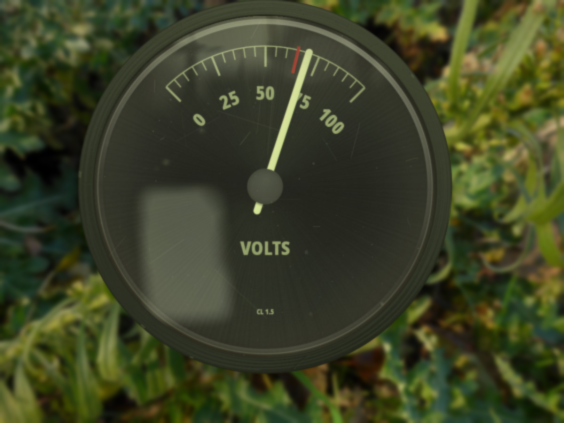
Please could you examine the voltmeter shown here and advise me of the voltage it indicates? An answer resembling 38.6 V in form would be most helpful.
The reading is 70 V
